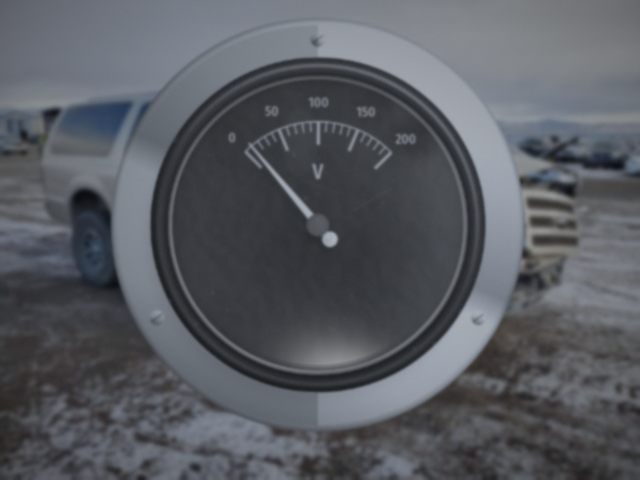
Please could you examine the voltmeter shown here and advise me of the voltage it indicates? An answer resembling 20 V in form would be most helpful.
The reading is 10 V
